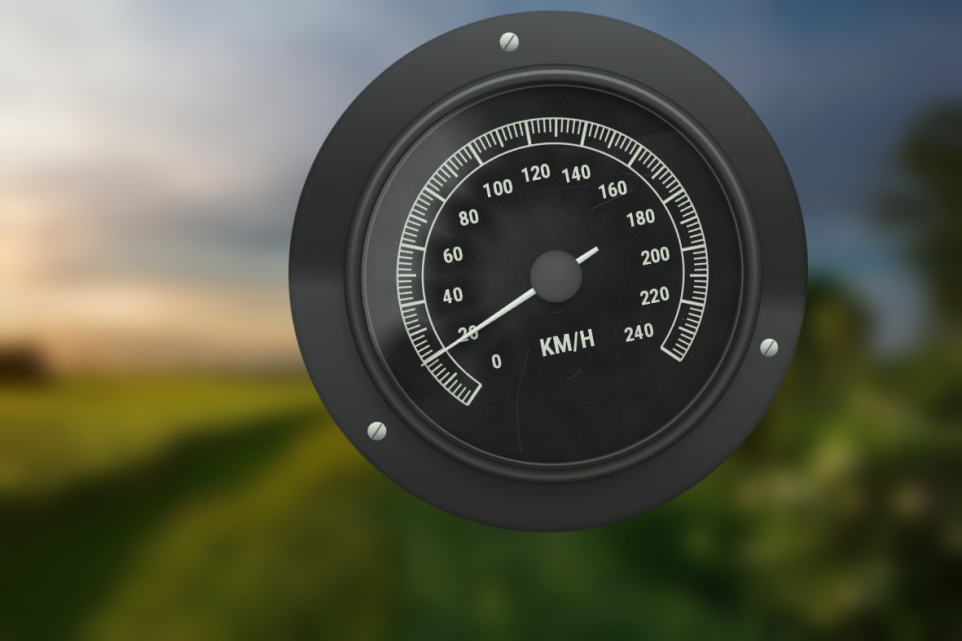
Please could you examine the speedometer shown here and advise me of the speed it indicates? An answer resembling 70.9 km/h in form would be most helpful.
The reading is 20 km/h
